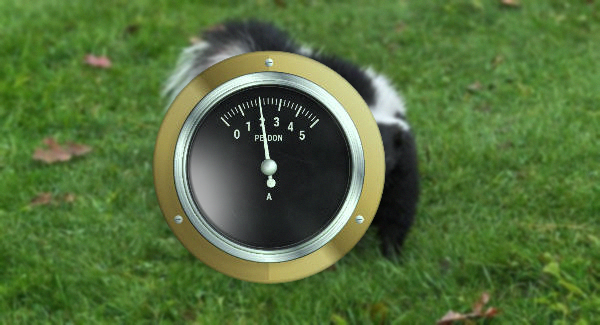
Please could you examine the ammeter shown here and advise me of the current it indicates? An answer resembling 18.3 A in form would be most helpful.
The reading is 2 A
